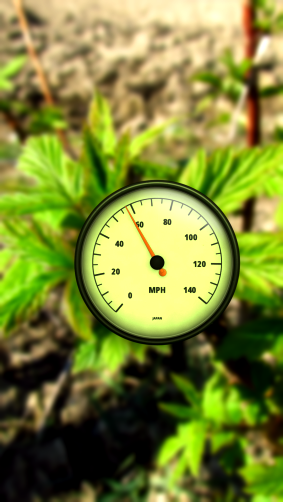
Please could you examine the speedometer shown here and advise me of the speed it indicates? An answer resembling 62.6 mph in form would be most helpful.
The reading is 57.5 mph
